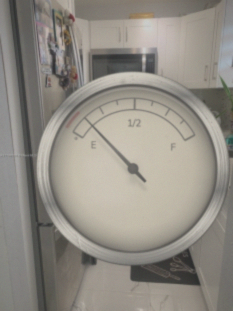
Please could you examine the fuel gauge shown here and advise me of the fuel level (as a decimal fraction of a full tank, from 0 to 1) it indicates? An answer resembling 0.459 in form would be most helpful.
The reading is 0.125
